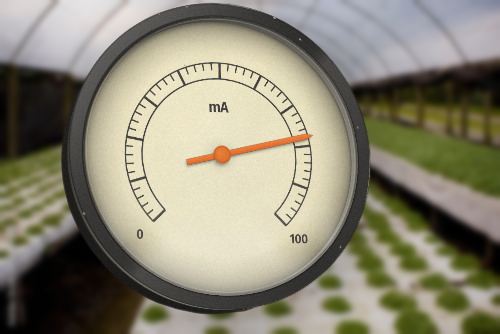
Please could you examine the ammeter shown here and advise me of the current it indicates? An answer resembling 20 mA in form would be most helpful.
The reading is 78 mA
